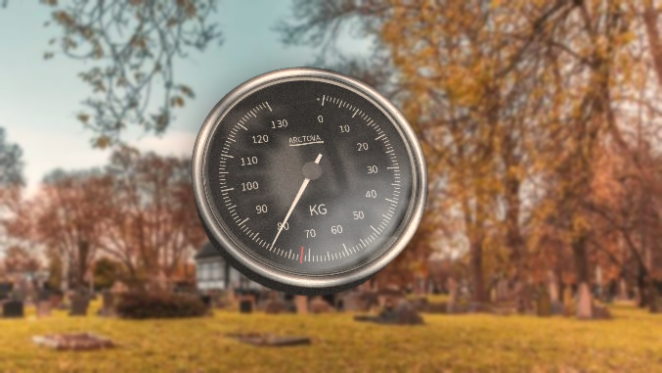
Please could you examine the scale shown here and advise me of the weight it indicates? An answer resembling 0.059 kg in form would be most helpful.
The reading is 80 kg
